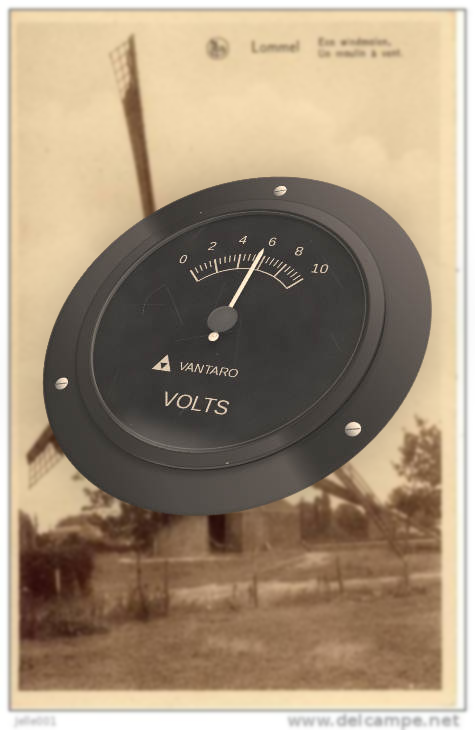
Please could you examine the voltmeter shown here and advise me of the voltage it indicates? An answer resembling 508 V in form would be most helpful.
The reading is 6 V
